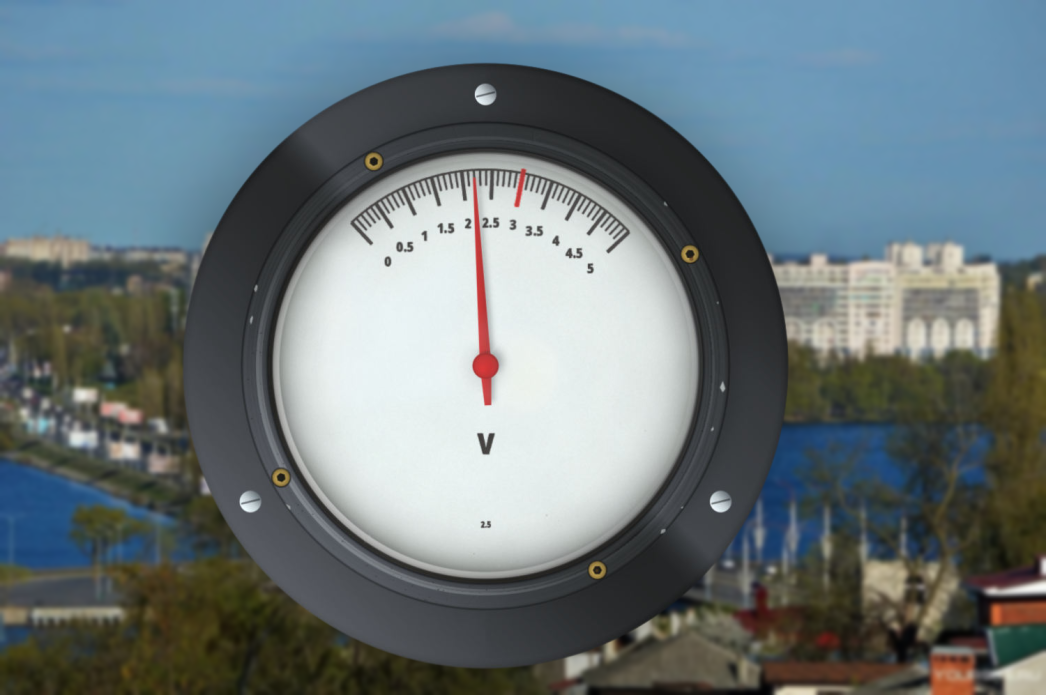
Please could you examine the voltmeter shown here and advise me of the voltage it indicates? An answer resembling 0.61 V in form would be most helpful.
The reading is 2.2 V
